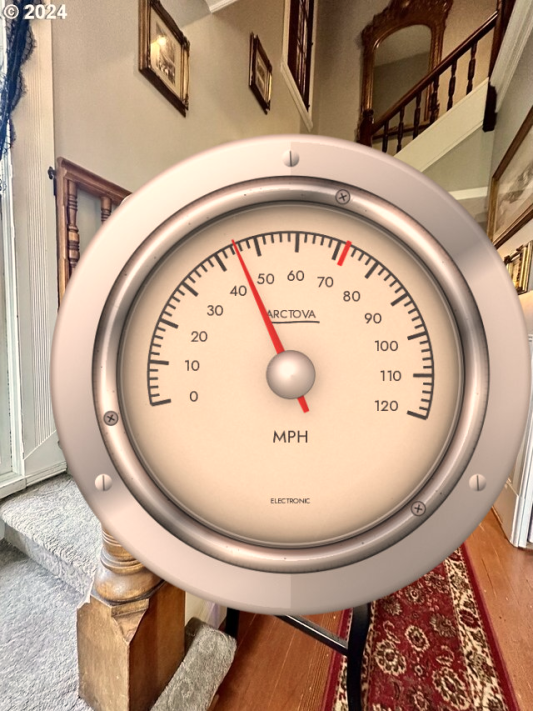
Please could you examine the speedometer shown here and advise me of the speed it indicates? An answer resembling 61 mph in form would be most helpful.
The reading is 45 mph
